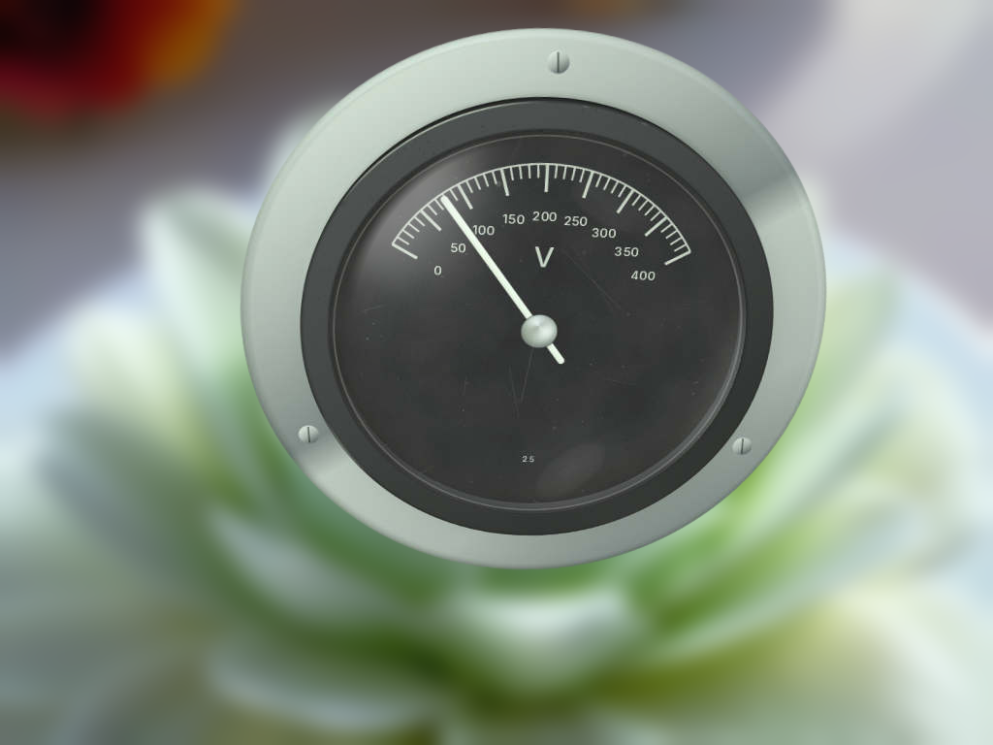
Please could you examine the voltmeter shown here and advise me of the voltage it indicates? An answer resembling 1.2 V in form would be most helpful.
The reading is 80 V
